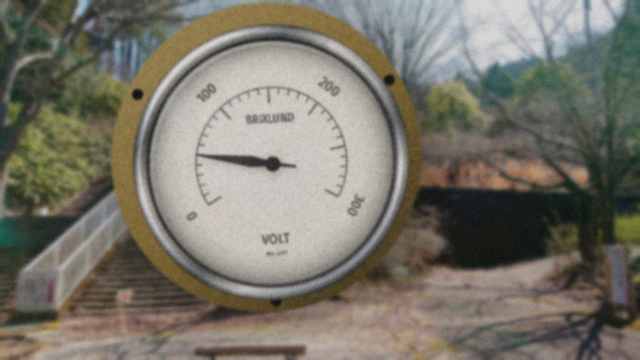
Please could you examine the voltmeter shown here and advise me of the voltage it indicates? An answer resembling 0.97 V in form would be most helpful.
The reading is 50 V
